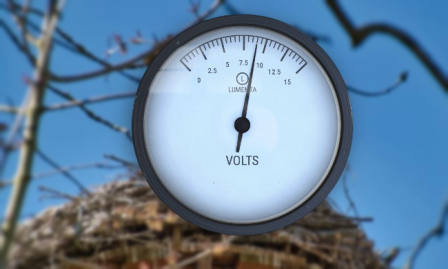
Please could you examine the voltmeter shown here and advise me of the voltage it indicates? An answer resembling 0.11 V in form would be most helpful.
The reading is 9 V
